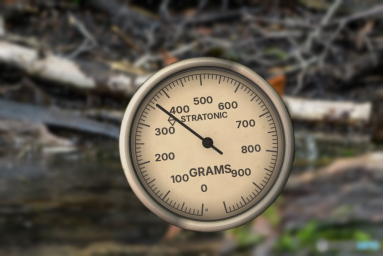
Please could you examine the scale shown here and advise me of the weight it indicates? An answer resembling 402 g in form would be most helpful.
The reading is 360 g
